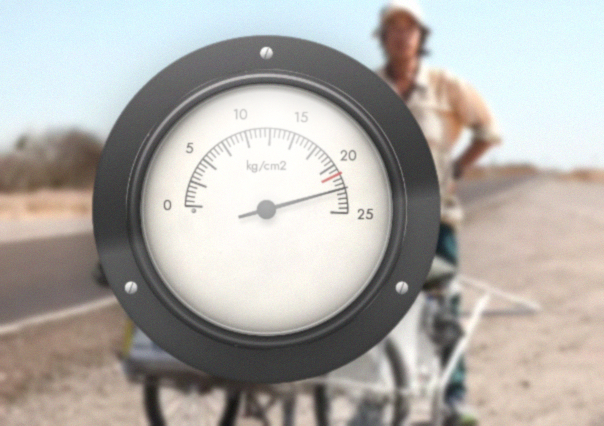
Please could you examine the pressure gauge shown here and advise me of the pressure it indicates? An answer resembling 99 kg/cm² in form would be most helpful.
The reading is 22.5 kg/cm²
